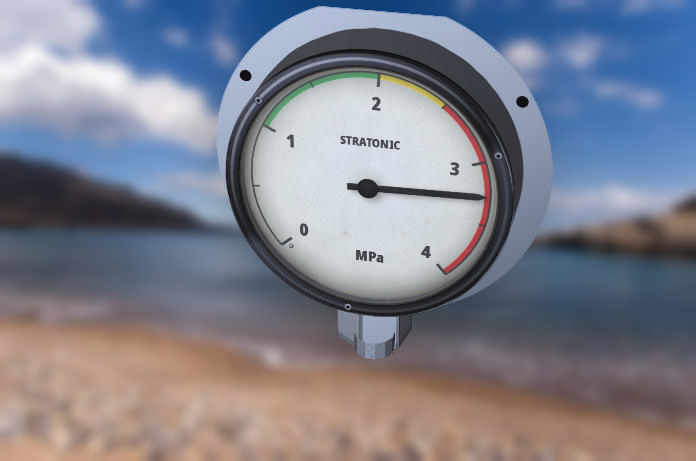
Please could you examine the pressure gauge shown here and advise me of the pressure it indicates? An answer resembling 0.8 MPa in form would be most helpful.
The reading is 3.25 MPa
